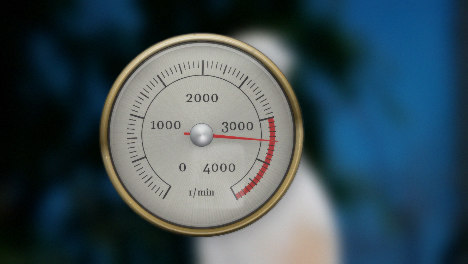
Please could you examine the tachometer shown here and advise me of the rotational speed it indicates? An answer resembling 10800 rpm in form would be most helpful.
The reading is 3250 rpm
